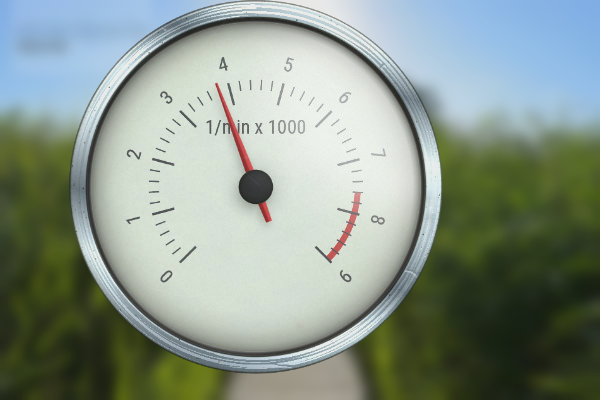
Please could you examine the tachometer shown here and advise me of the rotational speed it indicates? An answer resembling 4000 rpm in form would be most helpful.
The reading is 3800 rpm
